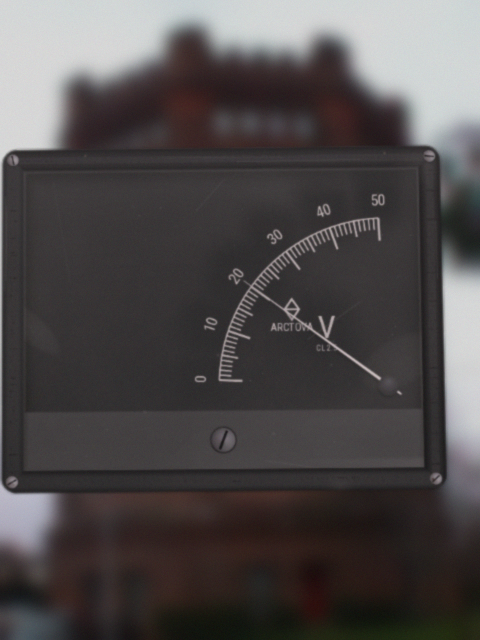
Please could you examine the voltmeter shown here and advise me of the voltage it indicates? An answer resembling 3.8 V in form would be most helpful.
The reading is 20 V
